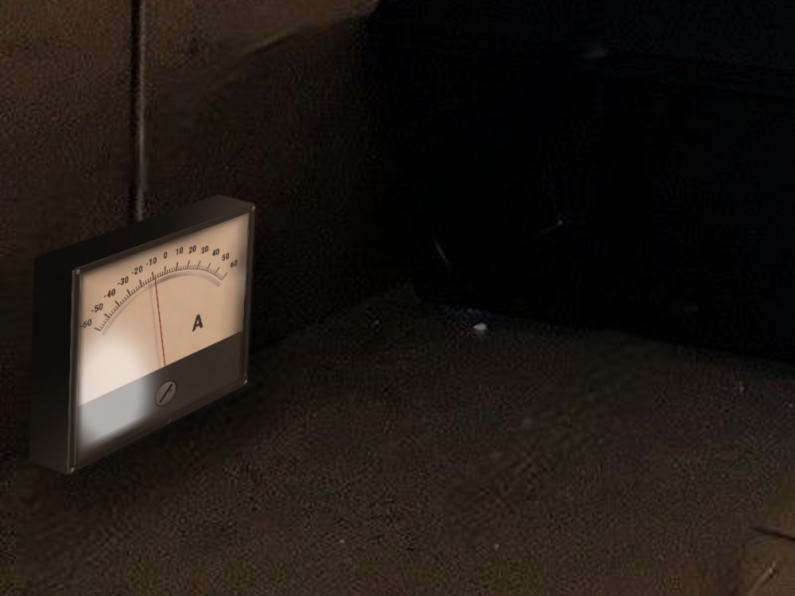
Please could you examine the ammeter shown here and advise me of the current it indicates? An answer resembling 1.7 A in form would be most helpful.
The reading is -10 A
